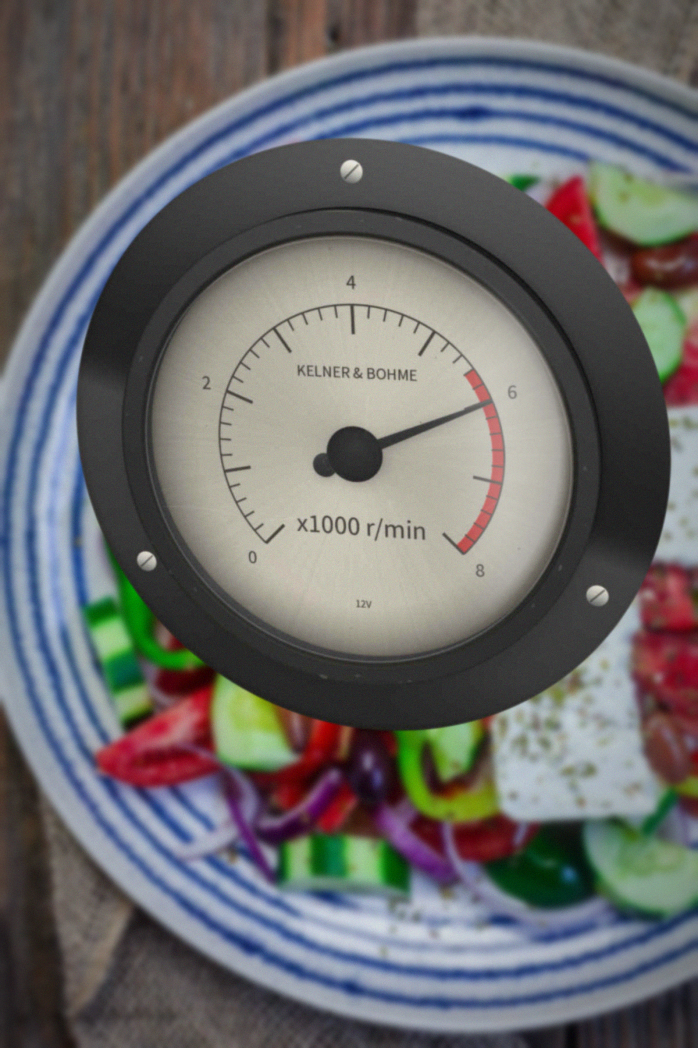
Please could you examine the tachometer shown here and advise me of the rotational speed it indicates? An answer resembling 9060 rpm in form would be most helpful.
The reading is 6000 rpm
